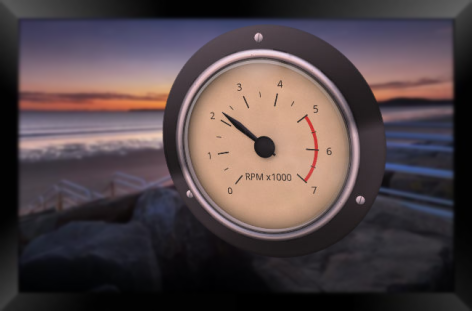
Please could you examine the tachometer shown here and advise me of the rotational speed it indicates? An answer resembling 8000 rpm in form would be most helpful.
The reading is 2250 rpm
